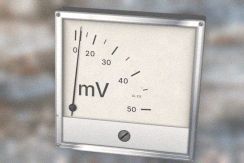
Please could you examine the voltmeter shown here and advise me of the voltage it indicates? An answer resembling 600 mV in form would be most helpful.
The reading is 10 mV
